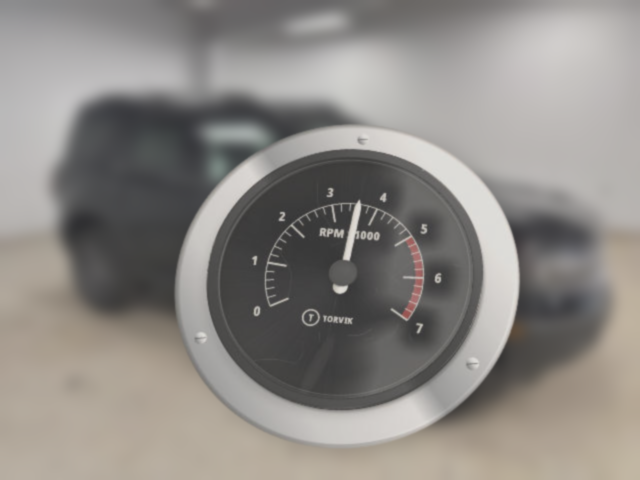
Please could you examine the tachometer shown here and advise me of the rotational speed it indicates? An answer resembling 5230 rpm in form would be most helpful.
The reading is 3600 rpm
